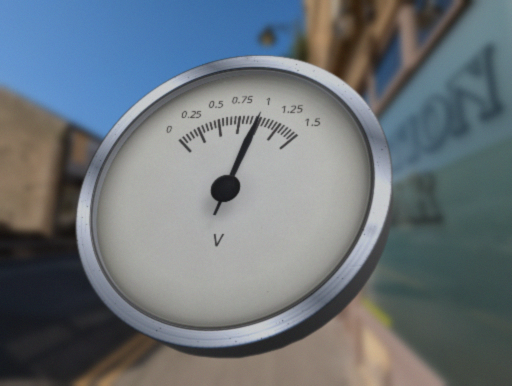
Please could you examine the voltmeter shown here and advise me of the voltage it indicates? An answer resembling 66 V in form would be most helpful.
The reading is 1 V
